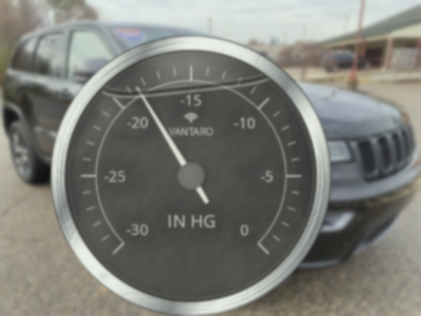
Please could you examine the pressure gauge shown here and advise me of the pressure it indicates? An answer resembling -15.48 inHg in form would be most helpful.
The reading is -18.5 inHg
